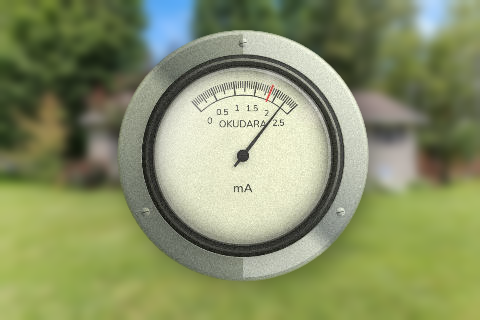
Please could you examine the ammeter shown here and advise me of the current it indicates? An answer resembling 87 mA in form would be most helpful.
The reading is 2.25 mA
